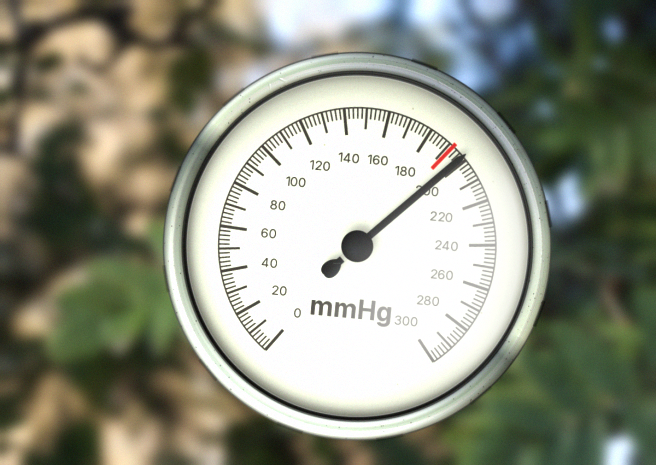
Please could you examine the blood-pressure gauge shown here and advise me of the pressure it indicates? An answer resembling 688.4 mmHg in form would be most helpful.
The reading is 198 mmHg
